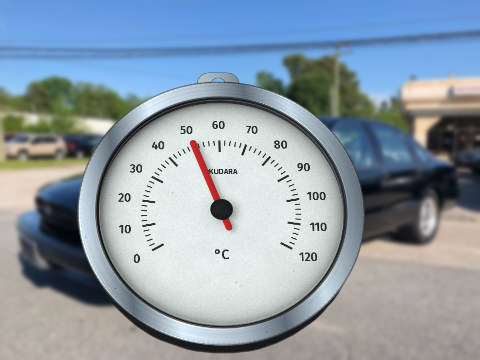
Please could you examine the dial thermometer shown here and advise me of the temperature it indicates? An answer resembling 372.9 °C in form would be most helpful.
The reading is 50 °C
